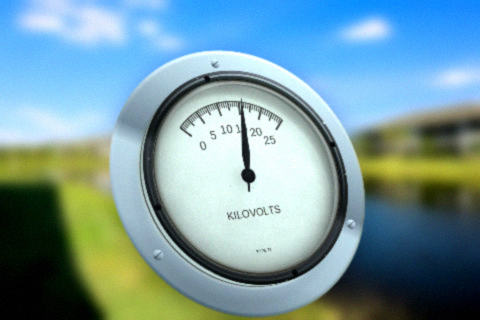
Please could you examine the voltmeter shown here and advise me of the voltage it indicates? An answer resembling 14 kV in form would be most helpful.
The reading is 15 kV
